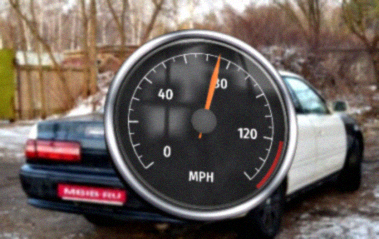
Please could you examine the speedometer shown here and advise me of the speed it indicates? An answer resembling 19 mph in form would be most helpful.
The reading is 75 mph
